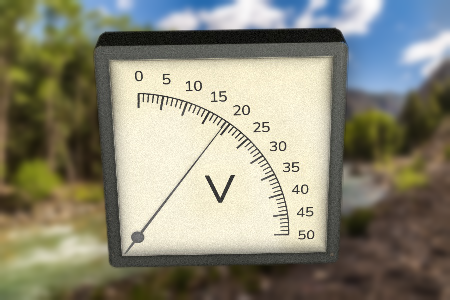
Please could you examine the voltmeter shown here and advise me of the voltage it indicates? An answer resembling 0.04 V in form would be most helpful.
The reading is 19 V
